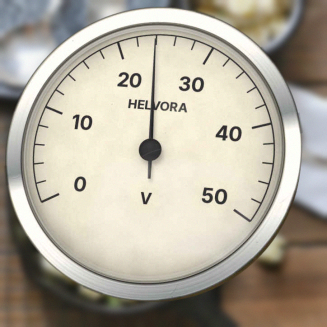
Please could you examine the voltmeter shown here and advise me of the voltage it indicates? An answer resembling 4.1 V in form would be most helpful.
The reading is 24 V
